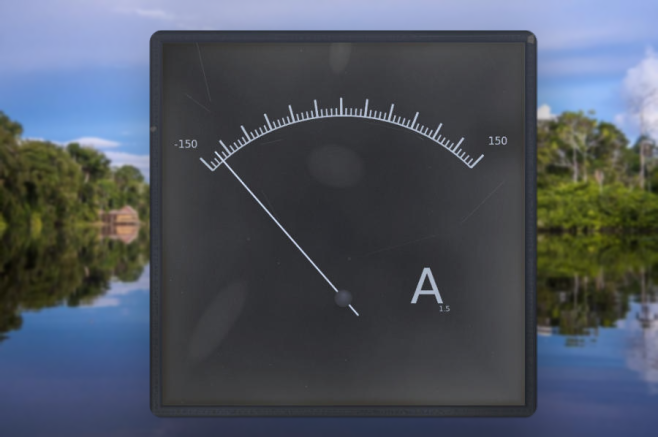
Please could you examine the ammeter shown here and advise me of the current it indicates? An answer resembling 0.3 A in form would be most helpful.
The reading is -135 A
